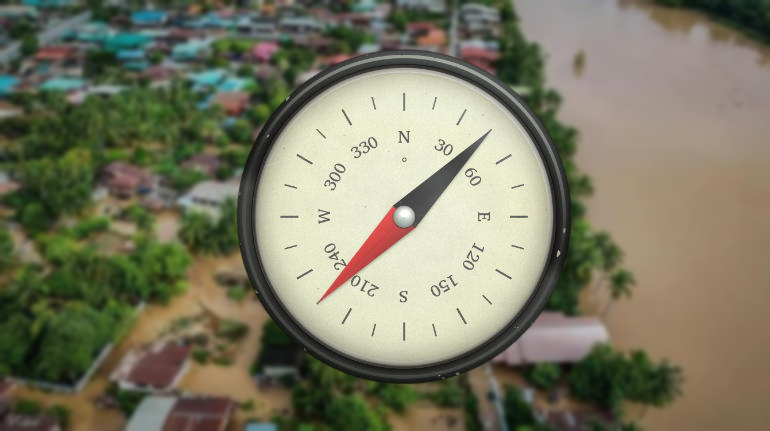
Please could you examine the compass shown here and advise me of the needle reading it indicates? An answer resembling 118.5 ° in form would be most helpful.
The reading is 225 °
